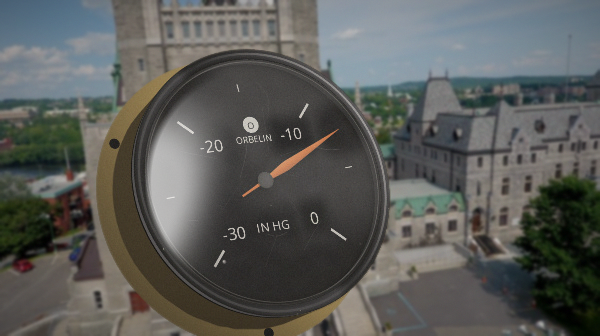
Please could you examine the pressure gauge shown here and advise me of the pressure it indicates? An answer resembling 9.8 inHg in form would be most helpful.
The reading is -7.5 inHg
